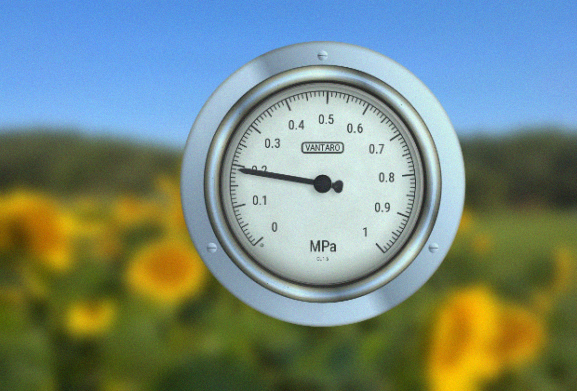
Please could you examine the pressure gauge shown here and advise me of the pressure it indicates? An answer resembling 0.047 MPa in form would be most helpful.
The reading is 0.19 MPa
